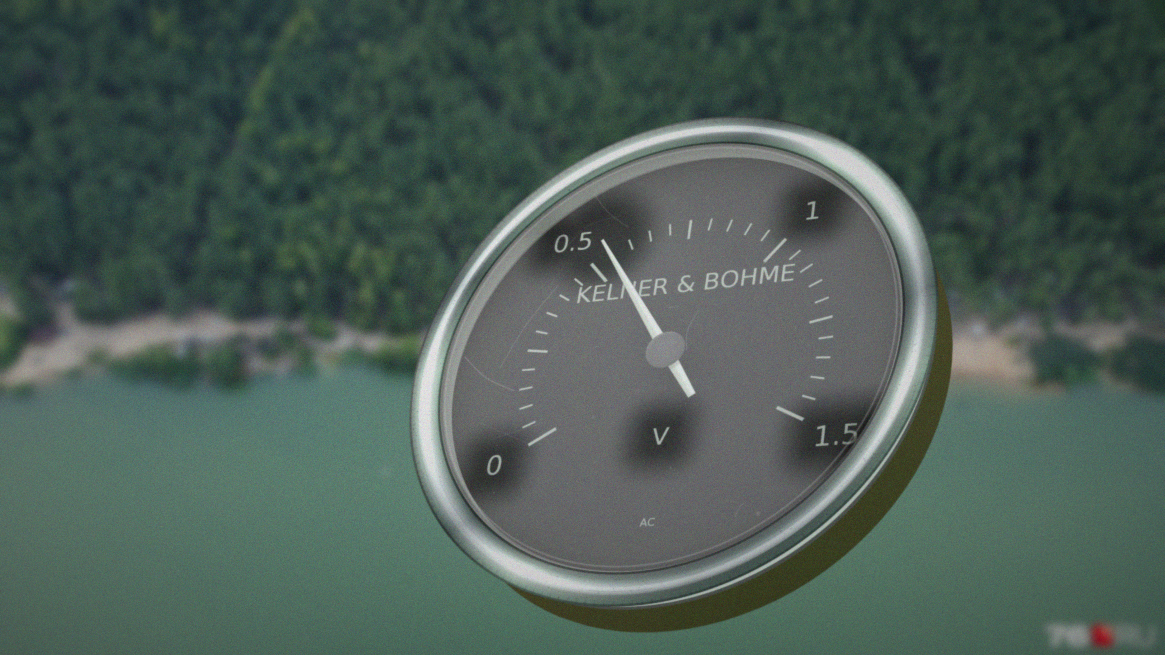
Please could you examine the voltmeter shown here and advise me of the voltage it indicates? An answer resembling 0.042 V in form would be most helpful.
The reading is 0.55 V
